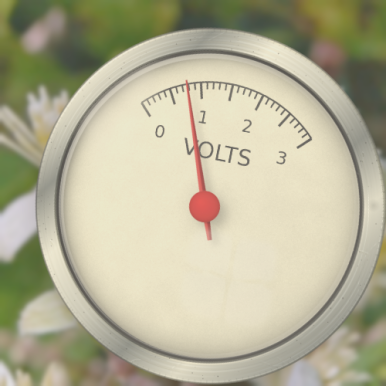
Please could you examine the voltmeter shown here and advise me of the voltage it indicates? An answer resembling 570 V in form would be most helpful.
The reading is 0.8 V
